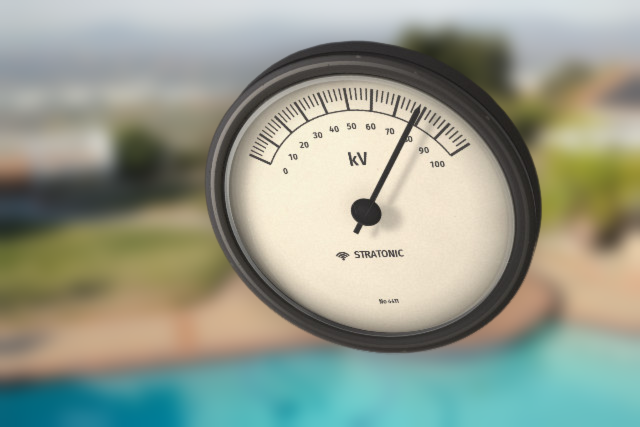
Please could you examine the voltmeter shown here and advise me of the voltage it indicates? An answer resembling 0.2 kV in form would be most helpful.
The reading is 78 kV
